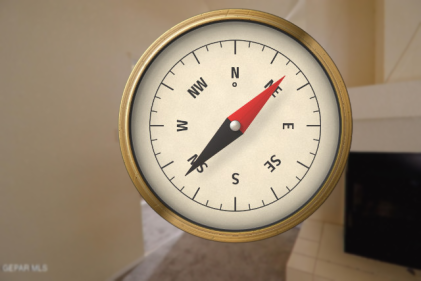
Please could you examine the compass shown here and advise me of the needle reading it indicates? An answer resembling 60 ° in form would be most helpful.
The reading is 45 °
